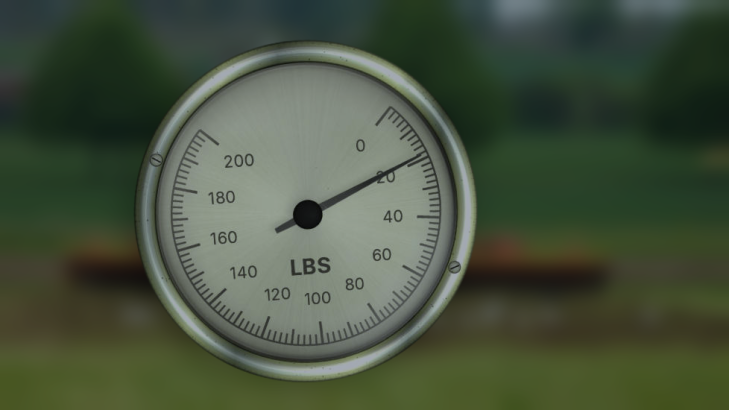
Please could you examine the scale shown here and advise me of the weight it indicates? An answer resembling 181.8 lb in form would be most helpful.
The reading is 18 lb
